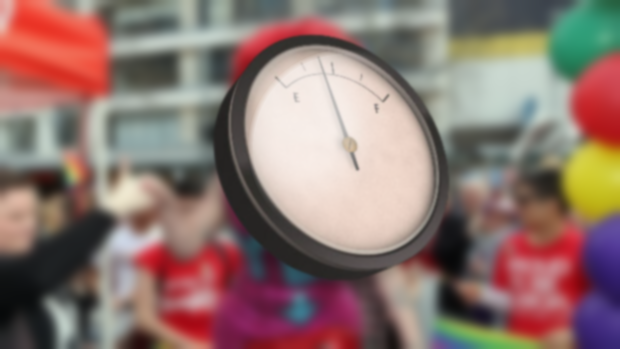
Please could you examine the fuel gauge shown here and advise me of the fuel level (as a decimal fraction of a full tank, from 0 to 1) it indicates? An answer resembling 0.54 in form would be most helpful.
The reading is 0.375
